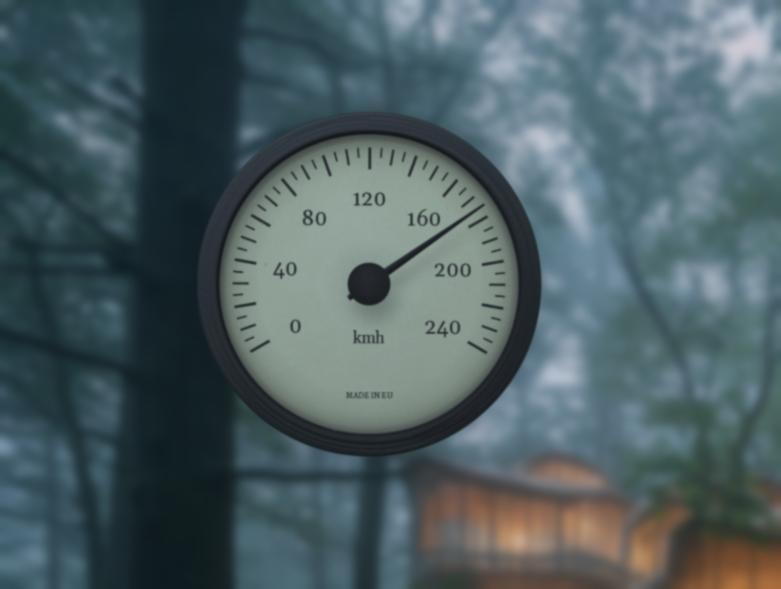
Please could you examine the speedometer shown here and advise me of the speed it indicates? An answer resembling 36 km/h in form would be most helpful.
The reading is 175 km/h
